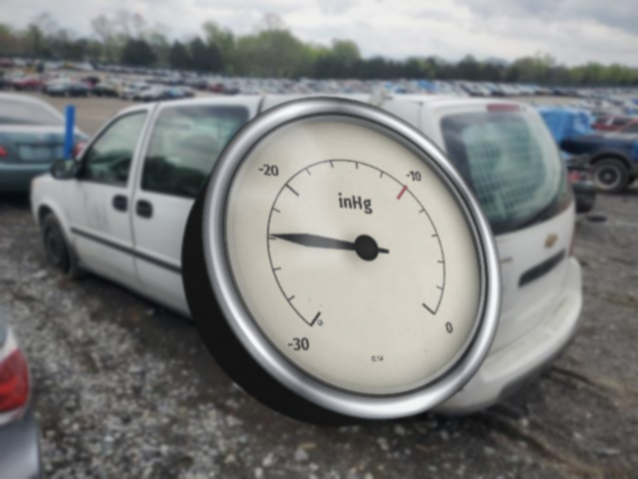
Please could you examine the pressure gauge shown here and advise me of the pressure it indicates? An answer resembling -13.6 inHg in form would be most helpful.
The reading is -24 inHg
